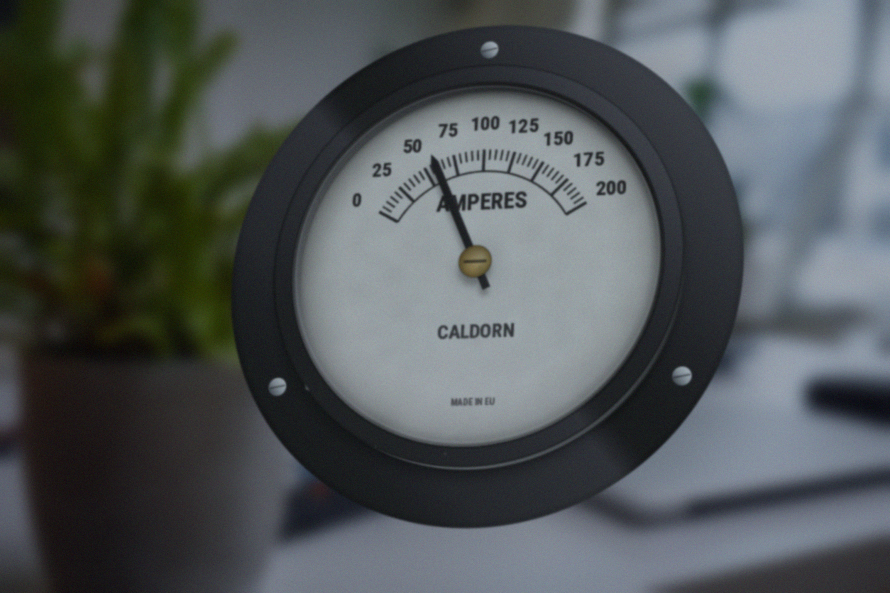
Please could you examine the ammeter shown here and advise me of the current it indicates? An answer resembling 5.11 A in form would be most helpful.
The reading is 60 A
